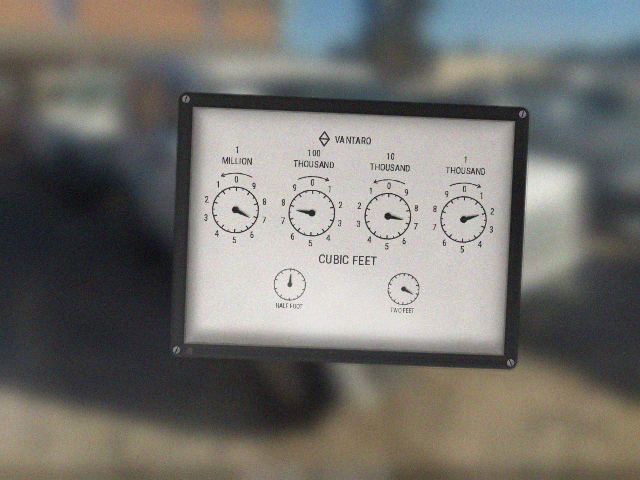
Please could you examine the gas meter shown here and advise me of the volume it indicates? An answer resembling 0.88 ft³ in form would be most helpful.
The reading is 677200 ft³
